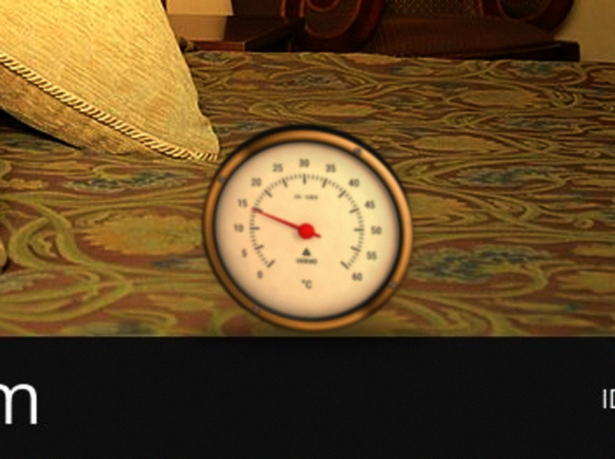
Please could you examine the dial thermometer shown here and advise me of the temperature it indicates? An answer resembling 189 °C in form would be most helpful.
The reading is 15 °C
